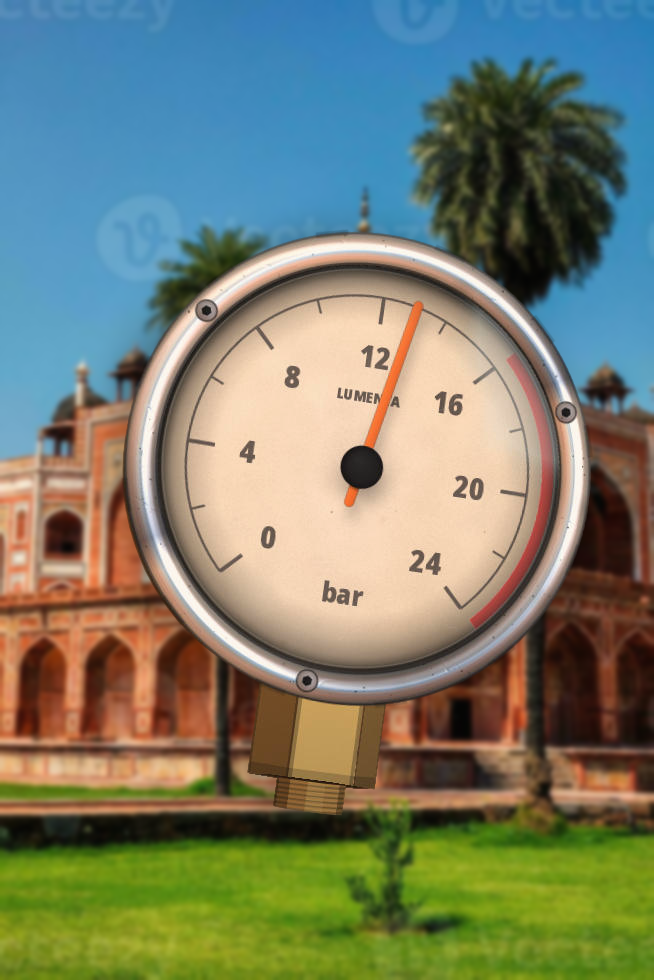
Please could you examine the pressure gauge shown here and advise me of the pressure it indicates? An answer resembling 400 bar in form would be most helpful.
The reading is 13 bar
